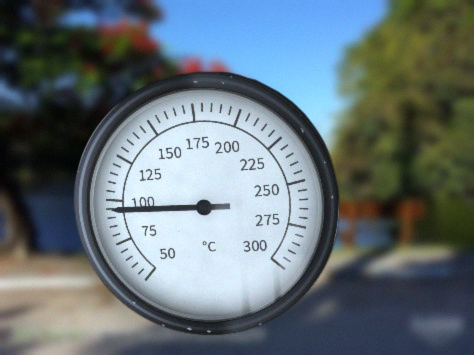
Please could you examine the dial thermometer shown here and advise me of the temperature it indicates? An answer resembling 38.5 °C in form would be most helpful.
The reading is 95 °C
